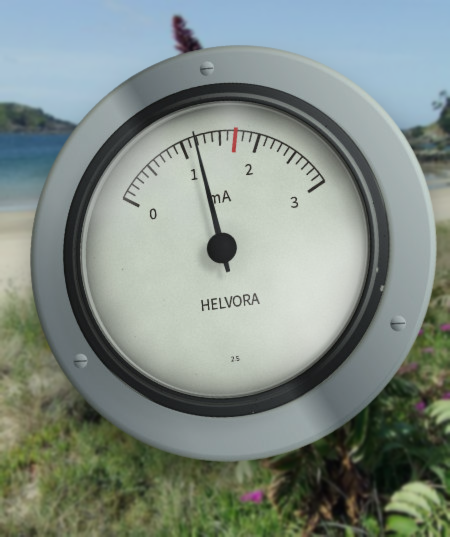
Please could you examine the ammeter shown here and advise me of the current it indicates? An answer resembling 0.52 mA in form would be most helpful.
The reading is 1.2 mA
